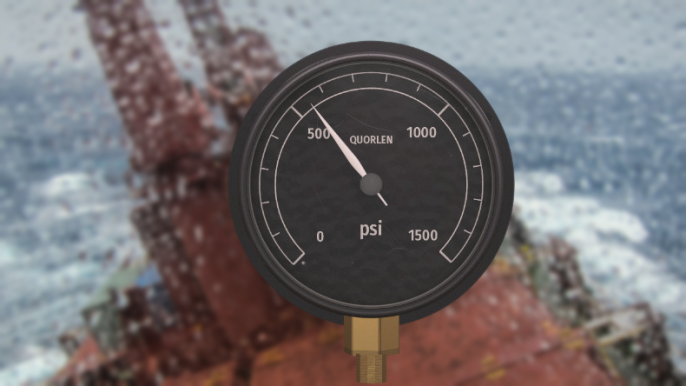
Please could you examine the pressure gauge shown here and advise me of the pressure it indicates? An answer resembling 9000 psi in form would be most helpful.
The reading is 550 psi
